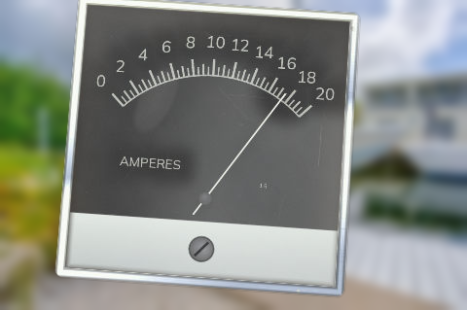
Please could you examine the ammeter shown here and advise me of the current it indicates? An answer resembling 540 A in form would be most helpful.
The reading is 17.5 A
